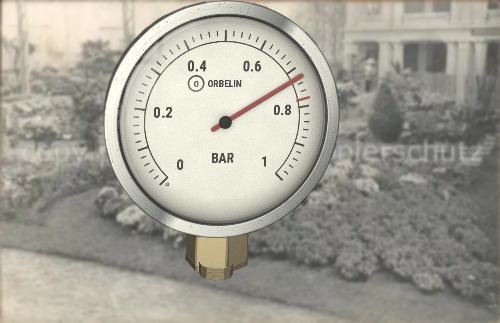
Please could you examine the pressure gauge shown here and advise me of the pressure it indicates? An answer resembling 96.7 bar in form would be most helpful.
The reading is 0.72 bar
